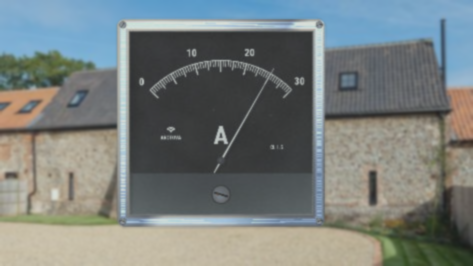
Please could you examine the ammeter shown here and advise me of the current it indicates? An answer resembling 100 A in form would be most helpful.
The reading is 25 A
